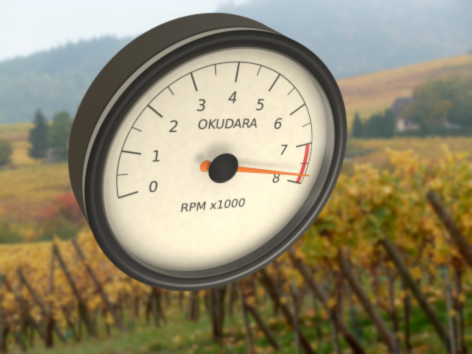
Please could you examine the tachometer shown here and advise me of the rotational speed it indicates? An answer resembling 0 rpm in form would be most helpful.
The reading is 7750 rpm
